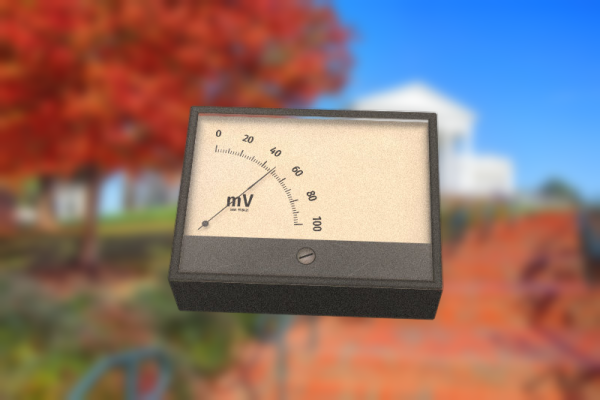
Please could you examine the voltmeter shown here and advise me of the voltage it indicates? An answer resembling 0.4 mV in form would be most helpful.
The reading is 50 mV
